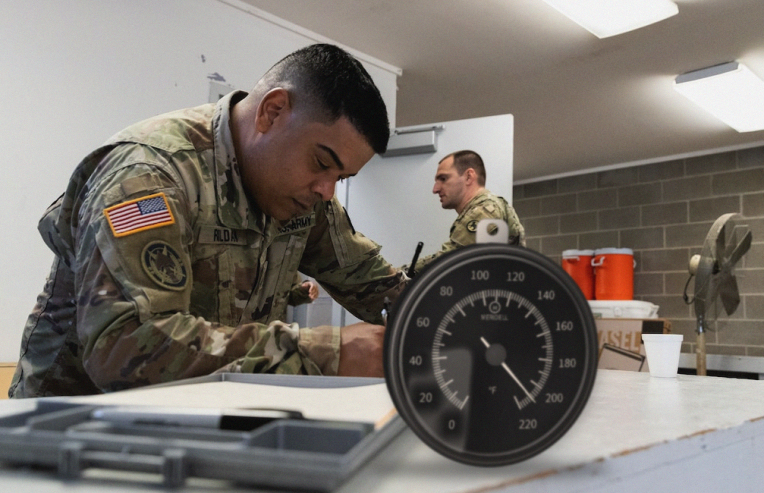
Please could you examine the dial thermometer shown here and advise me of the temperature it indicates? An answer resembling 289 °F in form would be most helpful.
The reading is 210 °F
